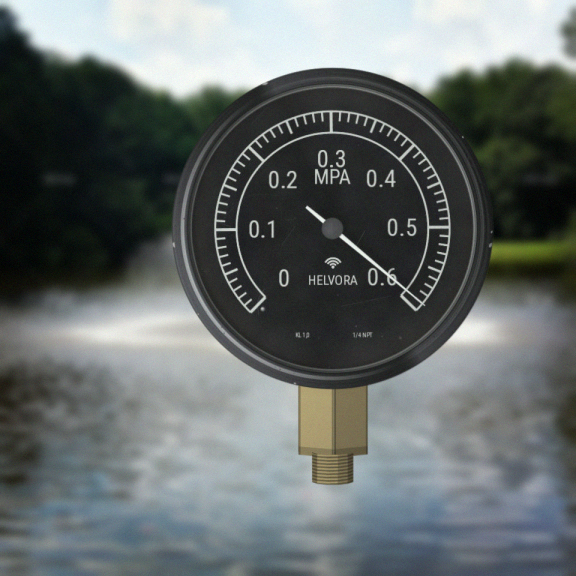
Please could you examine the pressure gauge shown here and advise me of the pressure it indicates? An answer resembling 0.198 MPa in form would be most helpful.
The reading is 0.59 MPa
